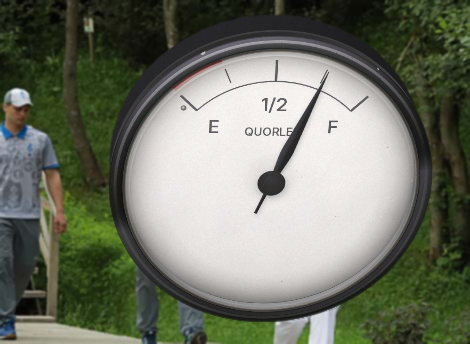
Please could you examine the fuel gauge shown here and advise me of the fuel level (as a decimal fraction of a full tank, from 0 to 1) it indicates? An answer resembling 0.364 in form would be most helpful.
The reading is 0.75
